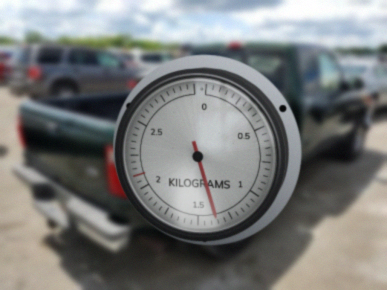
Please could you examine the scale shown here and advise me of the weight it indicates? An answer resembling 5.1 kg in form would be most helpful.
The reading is 1.35 kg
